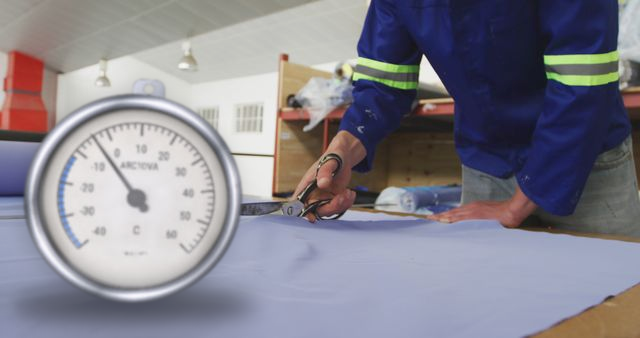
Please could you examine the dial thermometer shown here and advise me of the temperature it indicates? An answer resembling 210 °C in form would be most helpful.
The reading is -4 °C
